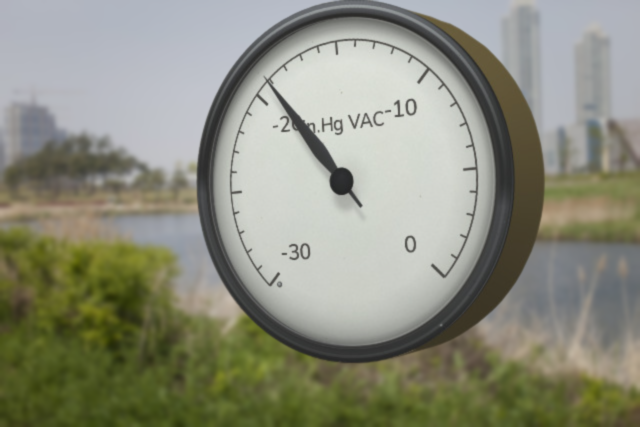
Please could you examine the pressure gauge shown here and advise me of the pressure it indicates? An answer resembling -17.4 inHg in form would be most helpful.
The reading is -19 inHg
